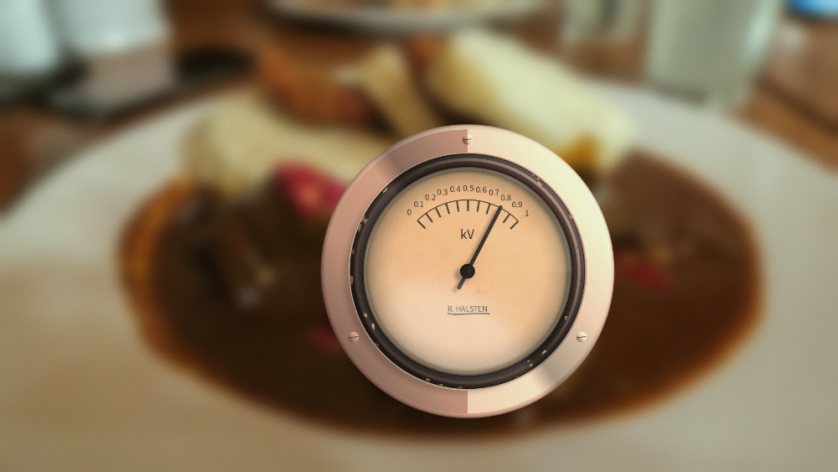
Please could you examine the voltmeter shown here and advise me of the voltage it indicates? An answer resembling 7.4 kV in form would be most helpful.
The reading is 0.8 kV
